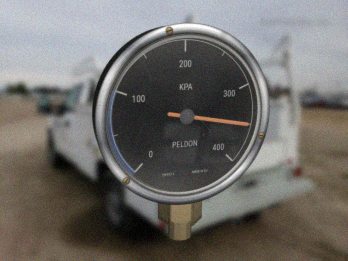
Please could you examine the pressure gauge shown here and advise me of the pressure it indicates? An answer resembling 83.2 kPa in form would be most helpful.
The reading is 350 kPa
